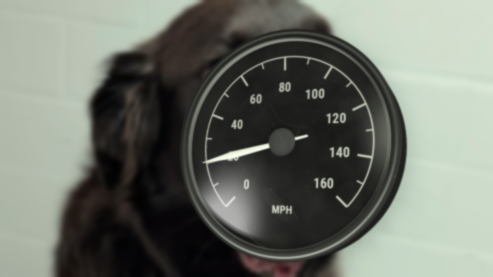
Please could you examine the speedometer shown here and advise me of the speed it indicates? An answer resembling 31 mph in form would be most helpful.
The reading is 20 mph
